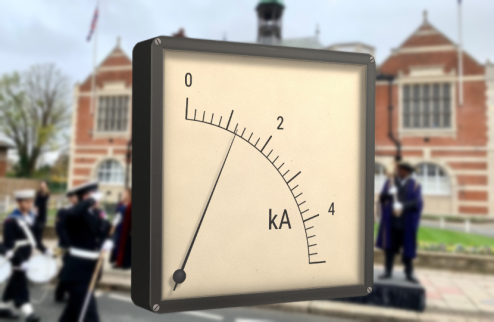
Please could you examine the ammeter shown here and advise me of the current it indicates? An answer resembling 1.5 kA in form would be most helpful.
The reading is 1.2 kA
